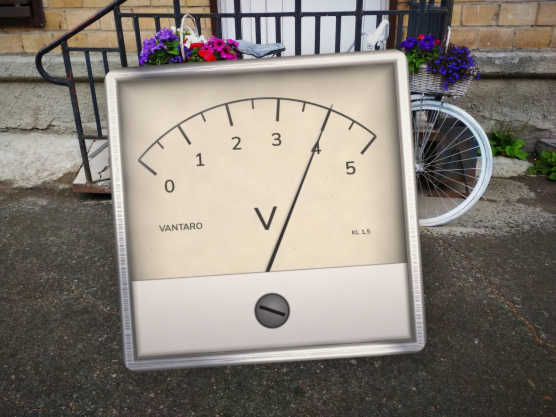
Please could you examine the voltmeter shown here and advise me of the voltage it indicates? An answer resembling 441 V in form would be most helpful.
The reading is 4 V
